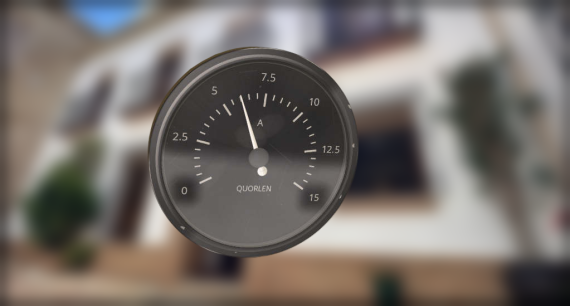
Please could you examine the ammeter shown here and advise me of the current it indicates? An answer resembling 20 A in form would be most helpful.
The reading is 6 A
